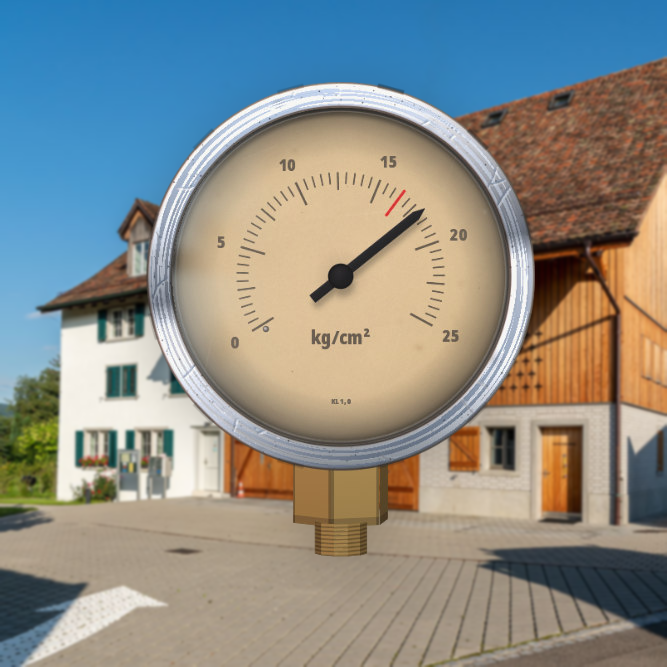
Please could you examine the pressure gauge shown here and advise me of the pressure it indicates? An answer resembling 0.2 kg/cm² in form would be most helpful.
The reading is 18 kg/cm²
